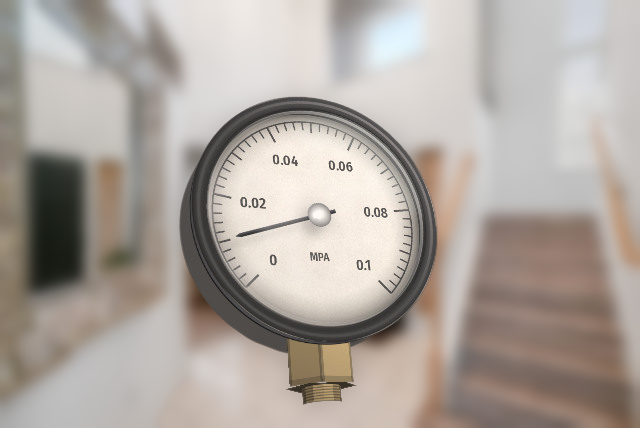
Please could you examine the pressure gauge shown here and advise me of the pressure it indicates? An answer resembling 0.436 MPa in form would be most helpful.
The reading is 0.01 MPa
